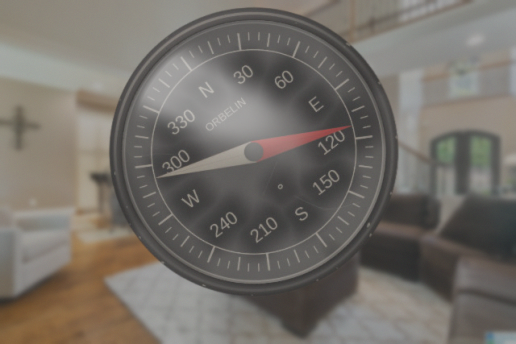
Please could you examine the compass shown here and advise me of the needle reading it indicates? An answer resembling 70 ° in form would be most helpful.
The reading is 112.5 °
